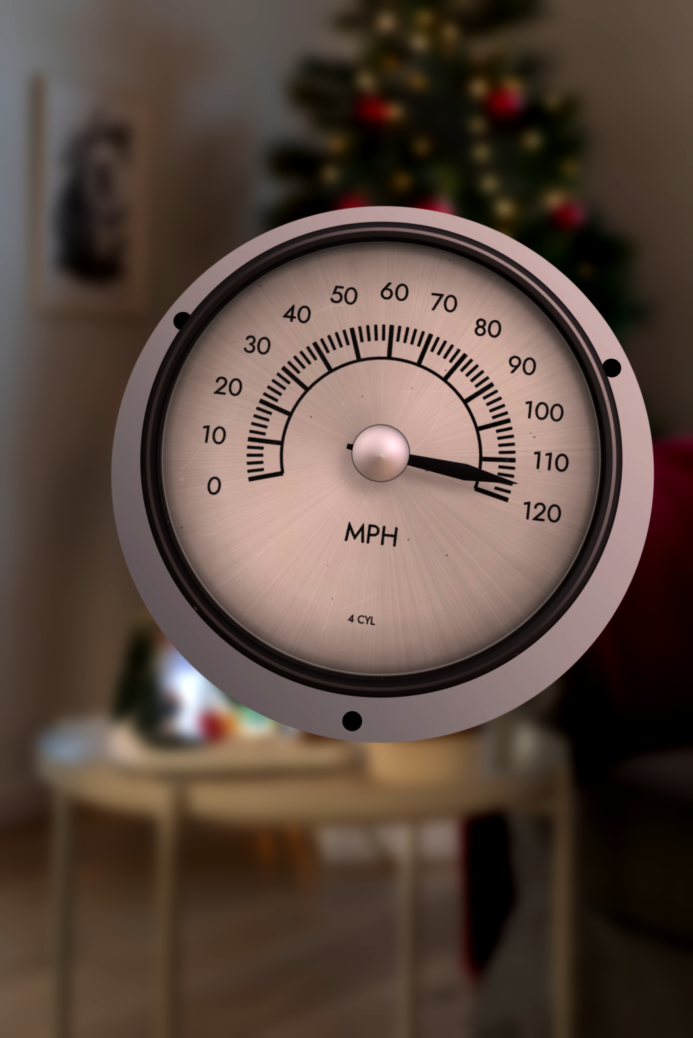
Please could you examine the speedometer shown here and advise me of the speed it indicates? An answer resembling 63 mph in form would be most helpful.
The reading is 116 mph
